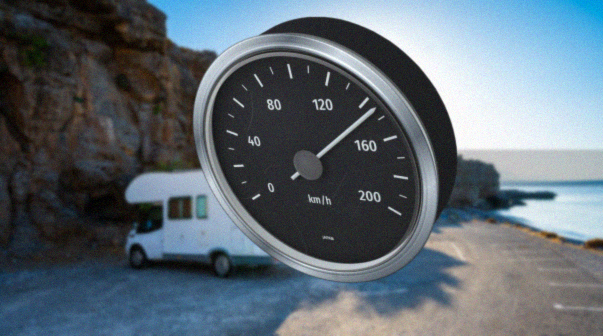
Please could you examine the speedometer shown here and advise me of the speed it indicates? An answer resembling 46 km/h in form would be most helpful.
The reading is 145 km/h
